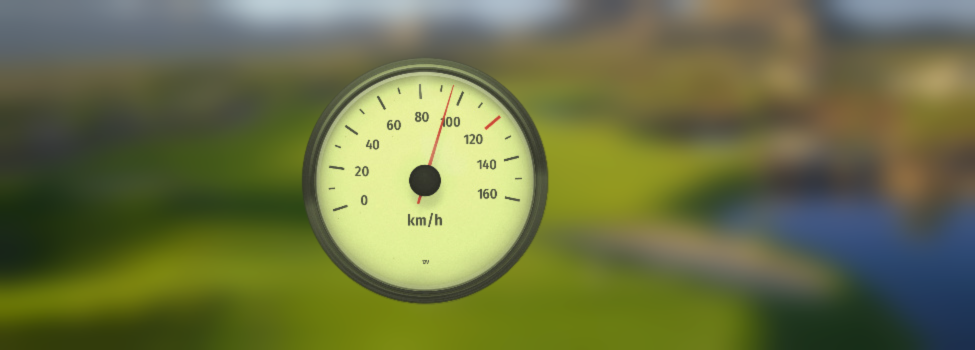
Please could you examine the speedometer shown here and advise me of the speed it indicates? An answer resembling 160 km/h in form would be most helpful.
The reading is 95 km/h
